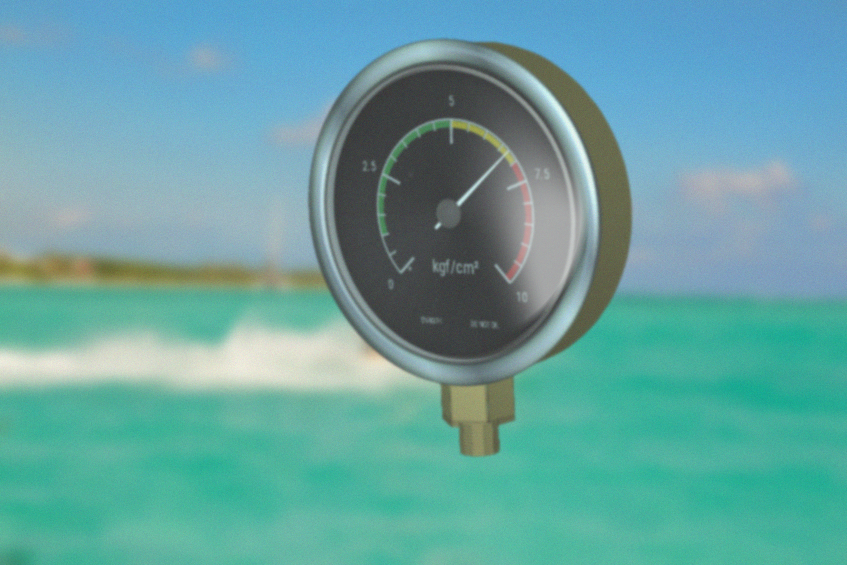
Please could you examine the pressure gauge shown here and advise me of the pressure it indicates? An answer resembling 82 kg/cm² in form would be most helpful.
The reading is 6.75 kg/cm²
